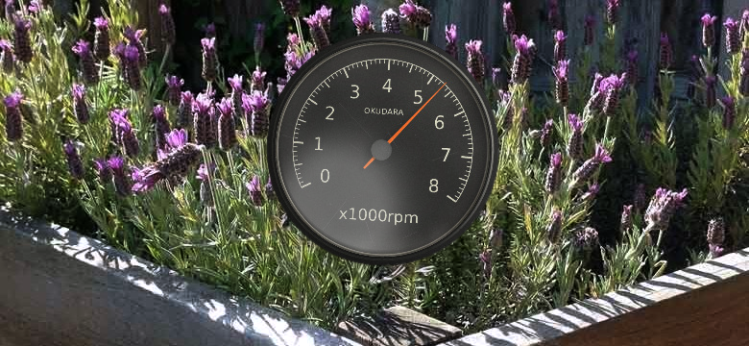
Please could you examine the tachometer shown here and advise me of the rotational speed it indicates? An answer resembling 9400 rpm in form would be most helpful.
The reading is 5300 rpm
